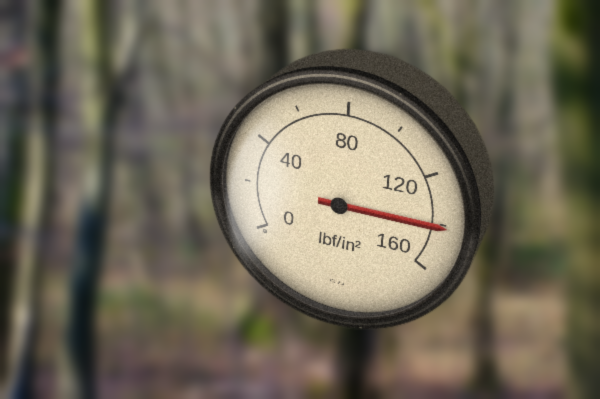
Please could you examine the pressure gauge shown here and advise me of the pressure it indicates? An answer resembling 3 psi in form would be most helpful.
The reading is 140 psi
